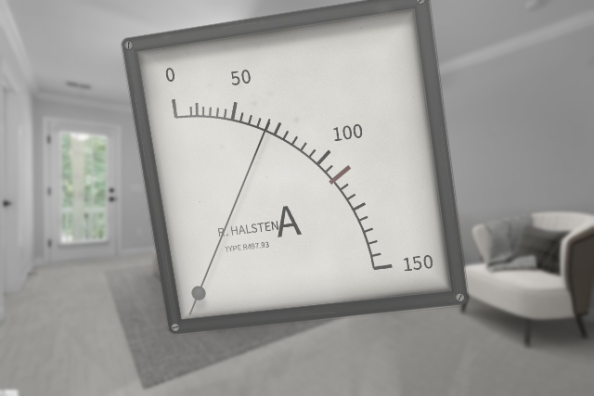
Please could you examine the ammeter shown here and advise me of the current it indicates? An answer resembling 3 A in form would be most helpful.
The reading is 70 A
